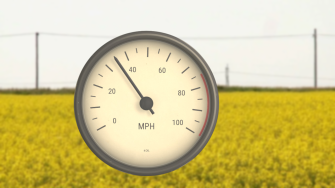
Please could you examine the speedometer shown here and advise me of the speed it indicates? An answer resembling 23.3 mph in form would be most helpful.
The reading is 35 mph
